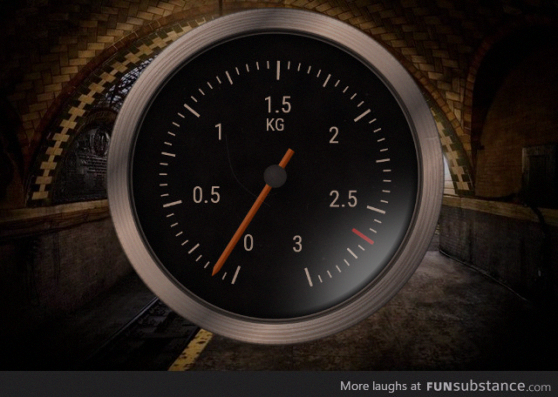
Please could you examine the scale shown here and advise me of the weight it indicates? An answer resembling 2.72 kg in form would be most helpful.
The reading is 0.1 kg
